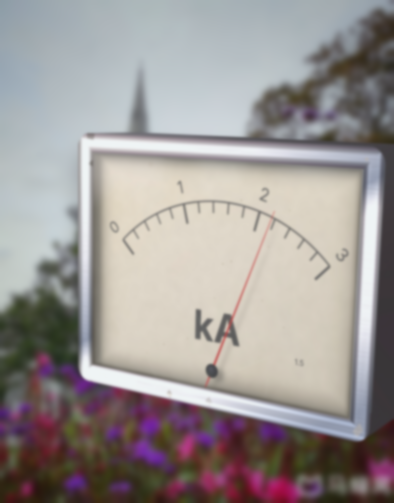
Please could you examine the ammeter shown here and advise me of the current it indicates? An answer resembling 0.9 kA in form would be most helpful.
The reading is 2.2 kA
